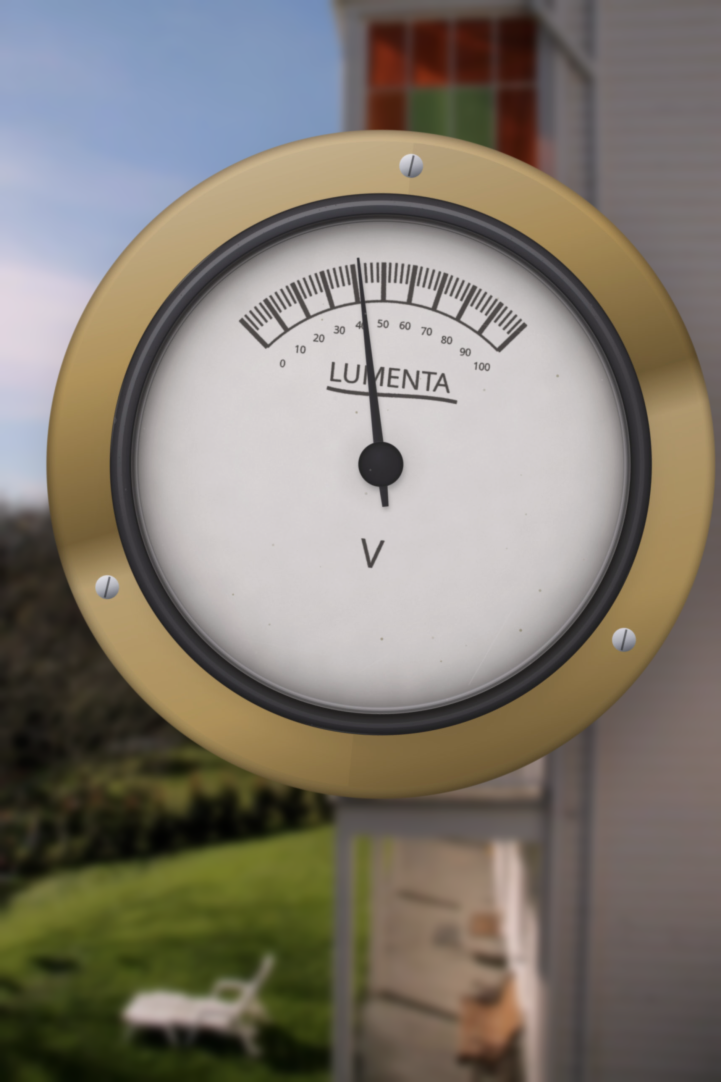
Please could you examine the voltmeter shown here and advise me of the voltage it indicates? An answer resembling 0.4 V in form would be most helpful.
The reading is 42 V
